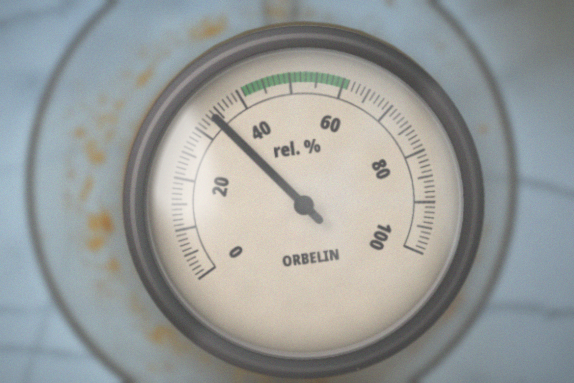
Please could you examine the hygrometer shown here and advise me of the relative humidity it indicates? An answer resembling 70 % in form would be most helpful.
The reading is 34 %
